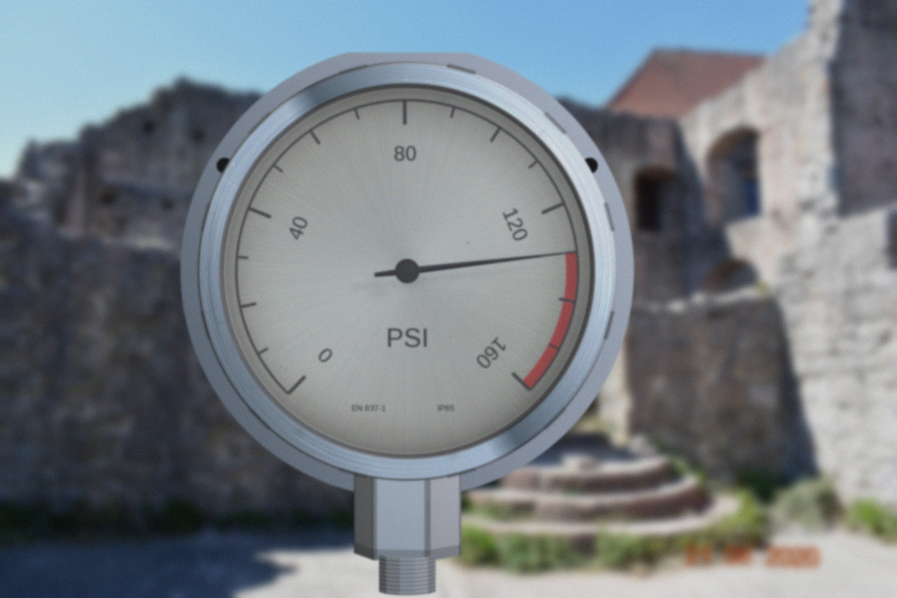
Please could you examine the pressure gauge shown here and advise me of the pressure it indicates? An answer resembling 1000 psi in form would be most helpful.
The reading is 130 psi
